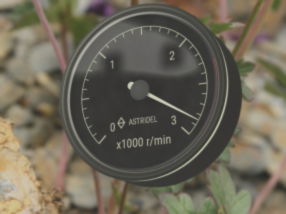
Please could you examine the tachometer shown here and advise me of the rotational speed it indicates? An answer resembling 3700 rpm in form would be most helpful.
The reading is 2850 rpm
